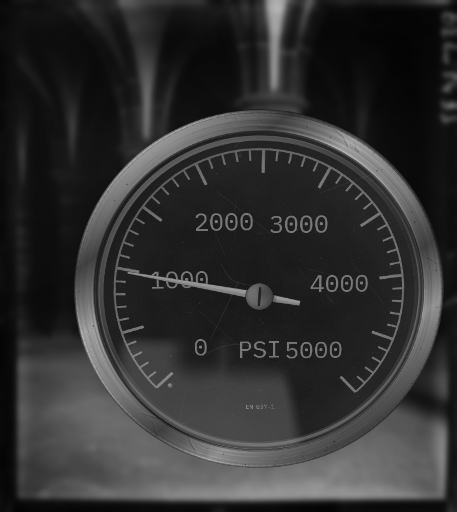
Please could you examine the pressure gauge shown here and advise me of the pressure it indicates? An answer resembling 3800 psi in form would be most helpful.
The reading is 1000 psi
